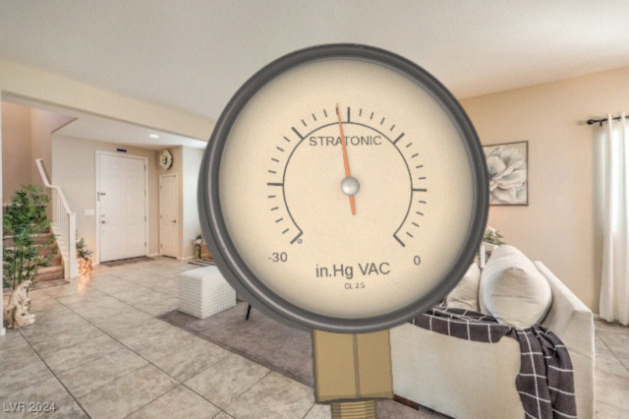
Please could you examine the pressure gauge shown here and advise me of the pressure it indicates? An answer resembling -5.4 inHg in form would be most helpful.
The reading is -16 inHg
